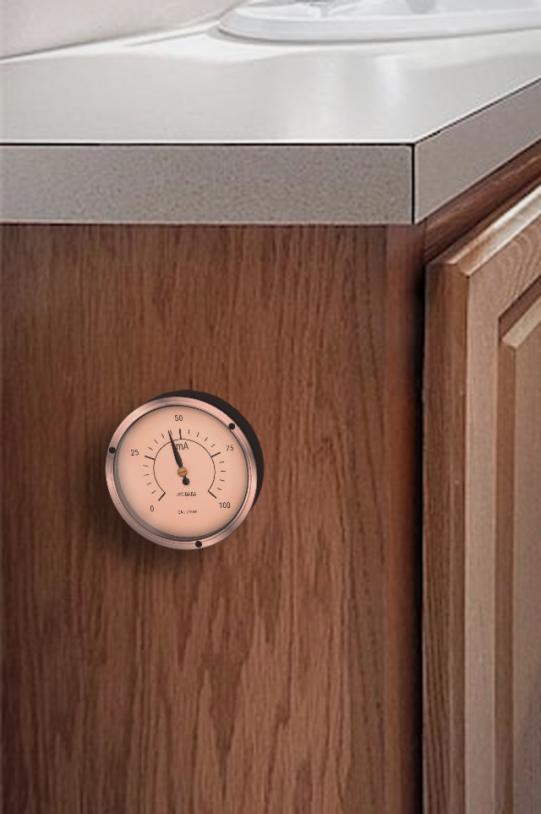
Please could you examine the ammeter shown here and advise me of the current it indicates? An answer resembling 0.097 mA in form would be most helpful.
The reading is 45 mA
